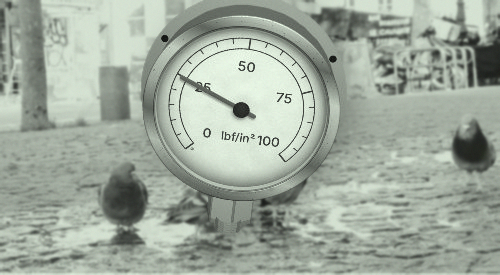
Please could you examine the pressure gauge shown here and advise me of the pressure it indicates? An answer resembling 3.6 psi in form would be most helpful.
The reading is 25 psi
